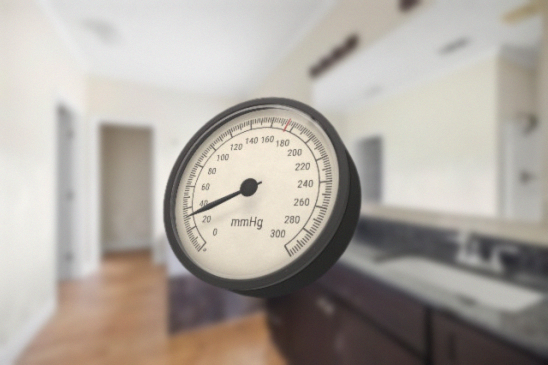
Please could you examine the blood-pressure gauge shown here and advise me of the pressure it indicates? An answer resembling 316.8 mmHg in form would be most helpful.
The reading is 30 mmHg
